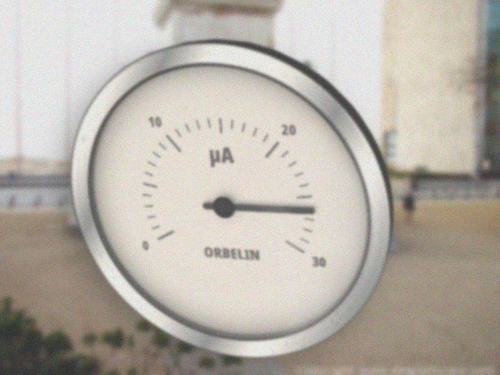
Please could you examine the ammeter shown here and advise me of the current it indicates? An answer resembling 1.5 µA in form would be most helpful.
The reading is 26 µA
